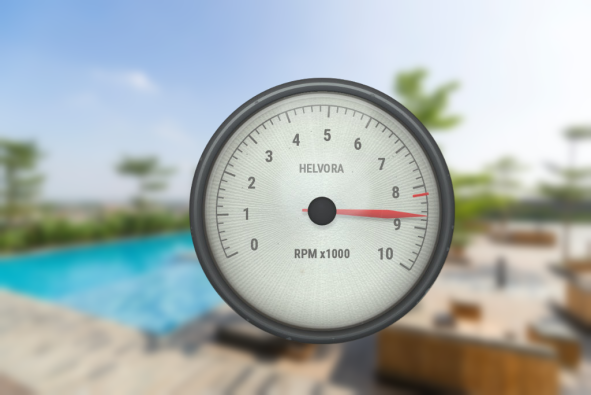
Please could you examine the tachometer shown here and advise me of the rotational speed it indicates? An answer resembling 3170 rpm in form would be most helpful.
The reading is 8700 rpm
